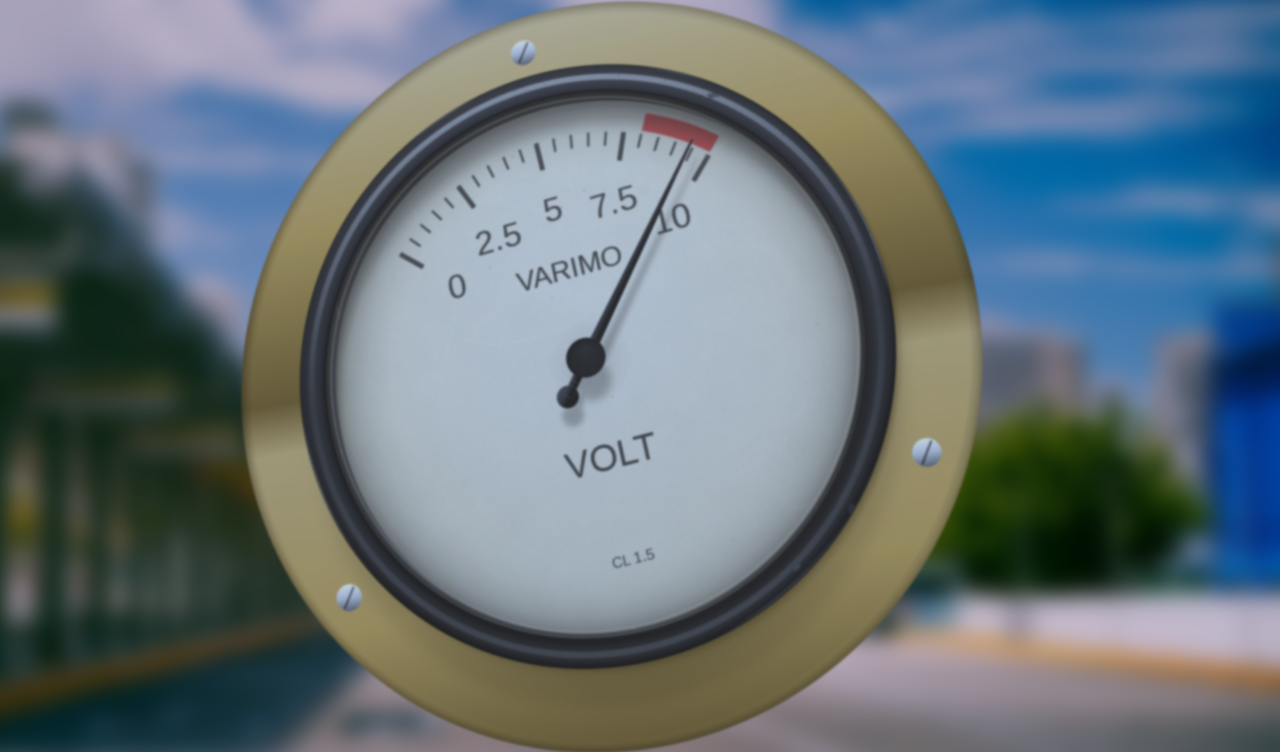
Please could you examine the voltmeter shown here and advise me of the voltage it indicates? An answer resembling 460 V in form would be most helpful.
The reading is 9.5 V
